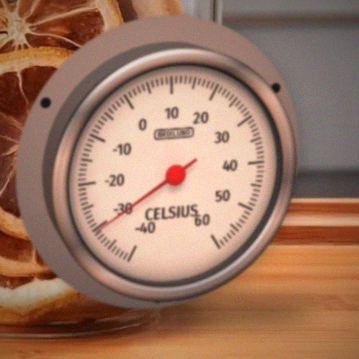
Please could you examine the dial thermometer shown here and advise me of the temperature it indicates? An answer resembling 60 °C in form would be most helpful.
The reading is -30 °C
